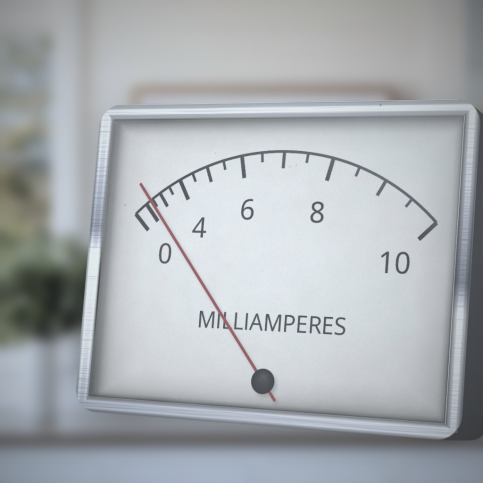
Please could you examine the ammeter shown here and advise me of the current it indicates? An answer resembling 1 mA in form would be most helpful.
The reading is 2.5 mA
